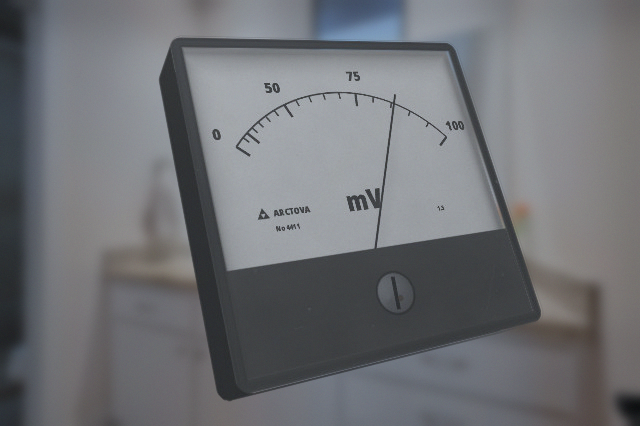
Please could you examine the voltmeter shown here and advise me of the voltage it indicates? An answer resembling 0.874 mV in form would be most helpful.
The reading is 85 mV
